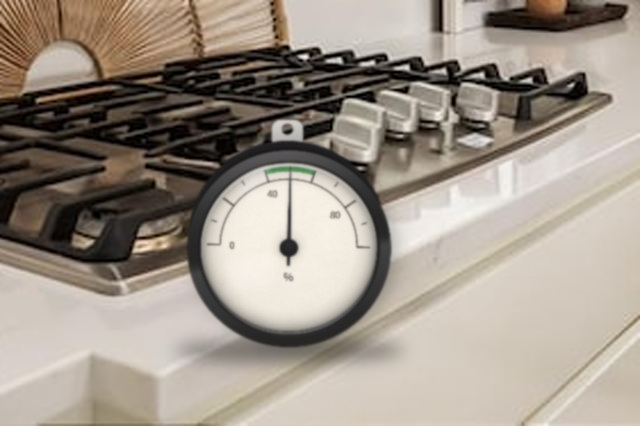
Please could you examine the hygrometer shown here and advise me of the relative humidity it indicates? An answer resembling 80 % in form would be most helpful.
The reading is 50 %
